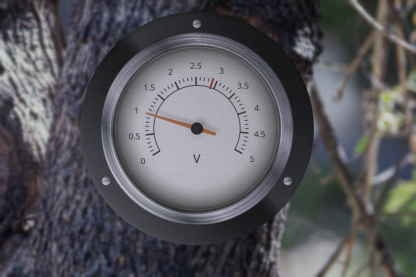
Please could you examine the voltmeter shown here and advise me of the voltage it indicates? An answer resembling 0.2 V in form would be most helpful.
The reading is 1 V
